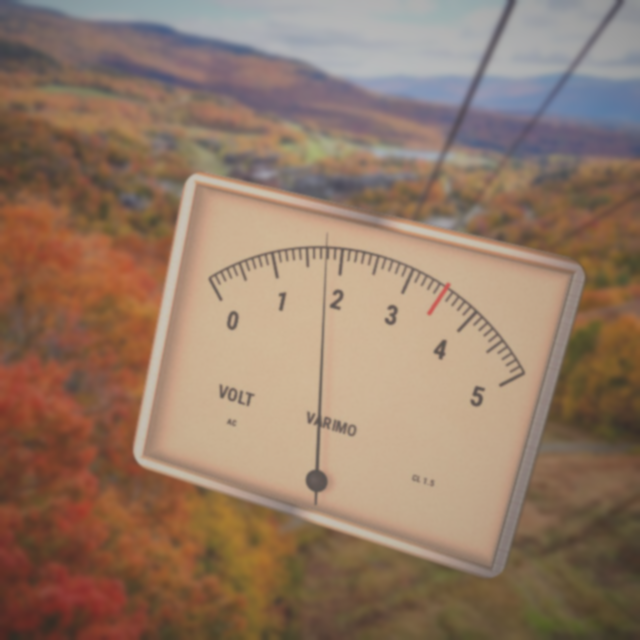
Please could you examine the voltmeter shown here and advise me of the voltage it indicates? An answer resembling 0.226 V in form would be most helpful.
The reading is 1.8 V
